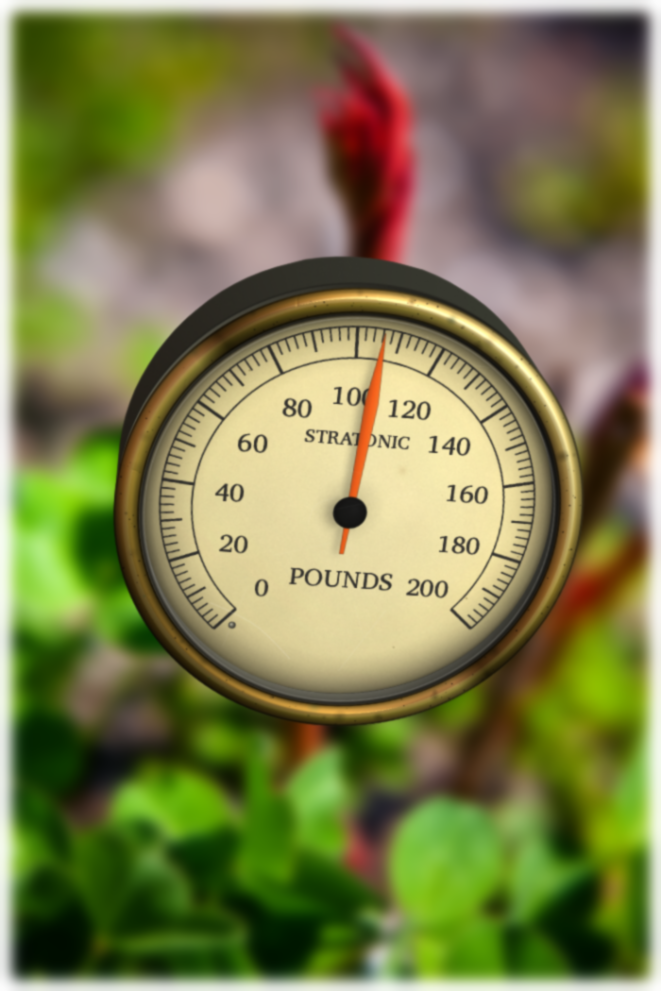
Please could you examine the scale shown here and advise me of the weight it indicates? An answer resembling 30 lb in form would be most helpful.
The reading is 106 lb
